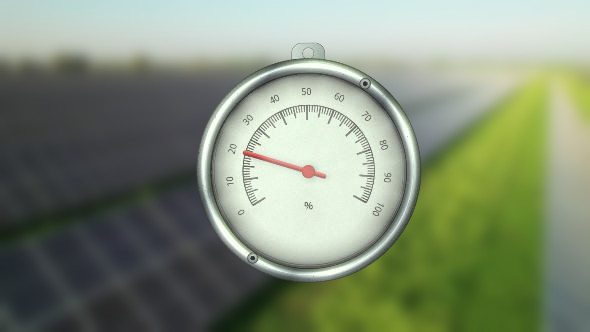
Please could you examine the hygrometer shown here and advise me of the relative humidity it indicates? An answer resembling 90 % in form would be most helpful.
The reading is 20 %
